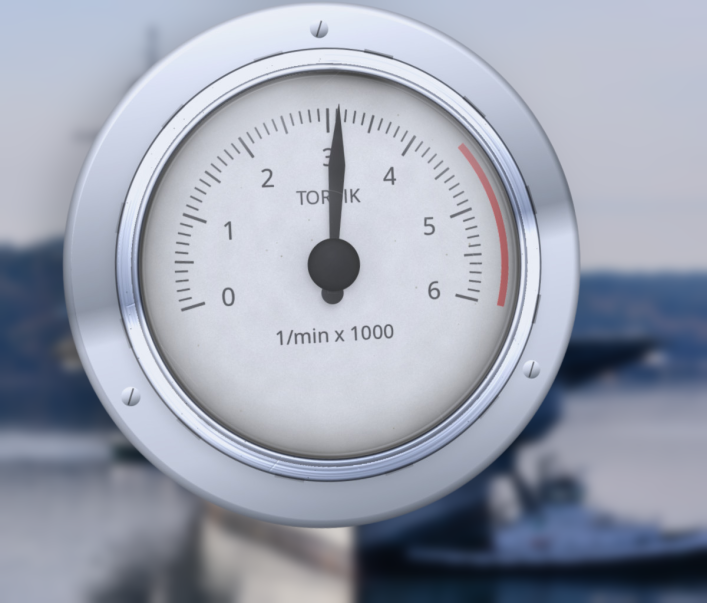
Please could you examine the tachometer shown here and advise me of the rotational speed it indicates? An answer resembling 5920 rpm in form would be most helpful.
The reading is 3100 rpm
